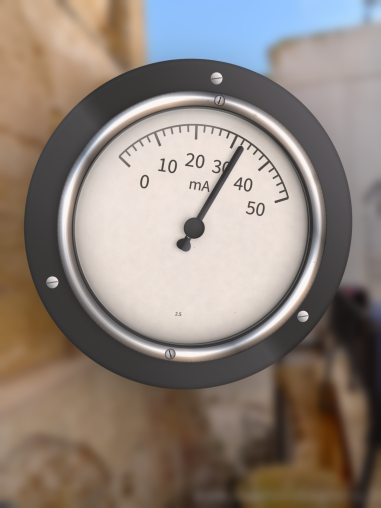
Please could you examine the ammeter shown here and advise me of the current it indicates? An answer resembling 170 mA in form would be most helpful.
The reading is 32 mA
